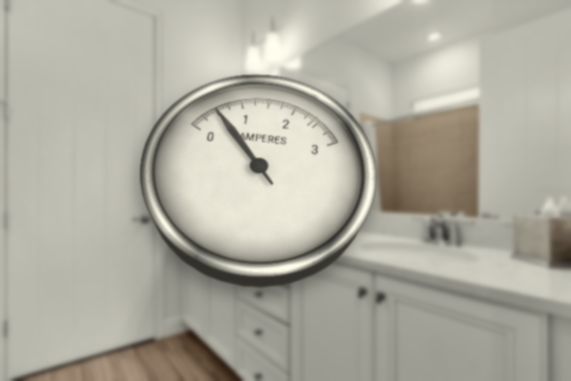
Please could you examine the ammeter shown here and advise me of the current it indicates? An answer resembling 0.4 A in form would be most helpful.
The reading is 0.5 A
